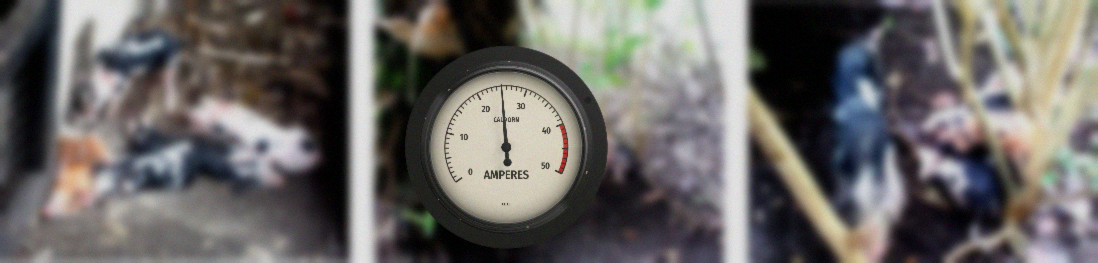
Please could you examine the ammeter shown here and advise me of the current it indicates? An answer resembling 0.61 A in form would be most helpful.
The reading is 25 A
